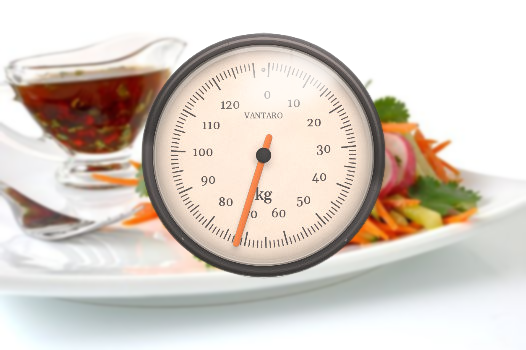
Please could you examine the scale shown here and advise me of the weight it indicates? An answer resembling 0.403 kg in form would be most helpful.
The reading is 72 kg
